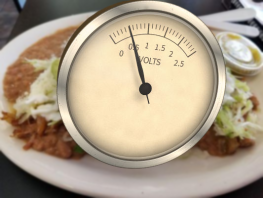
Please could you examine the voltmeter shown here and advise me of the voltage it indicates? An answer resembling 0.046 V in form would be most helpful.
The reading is 0.5 V
